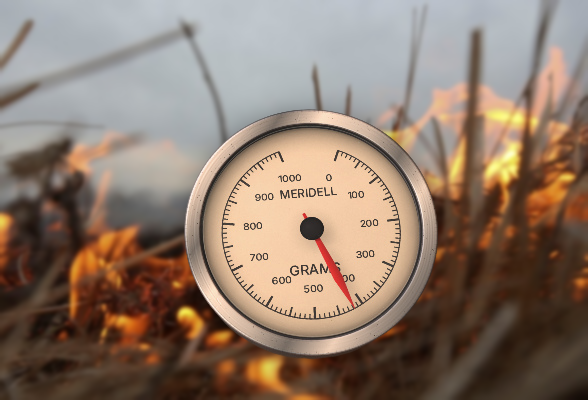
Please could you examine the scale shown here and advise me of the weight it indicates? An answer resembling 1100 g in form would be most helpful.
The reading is 420 g
